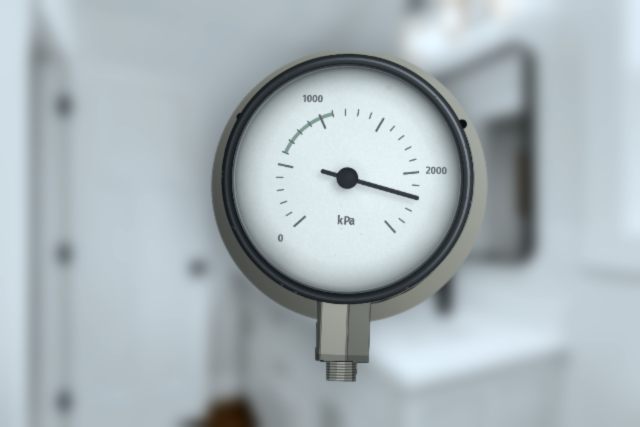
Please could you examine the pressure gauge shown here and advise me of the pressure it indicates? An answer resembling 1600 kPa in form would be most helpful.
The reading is 2200 kPa
